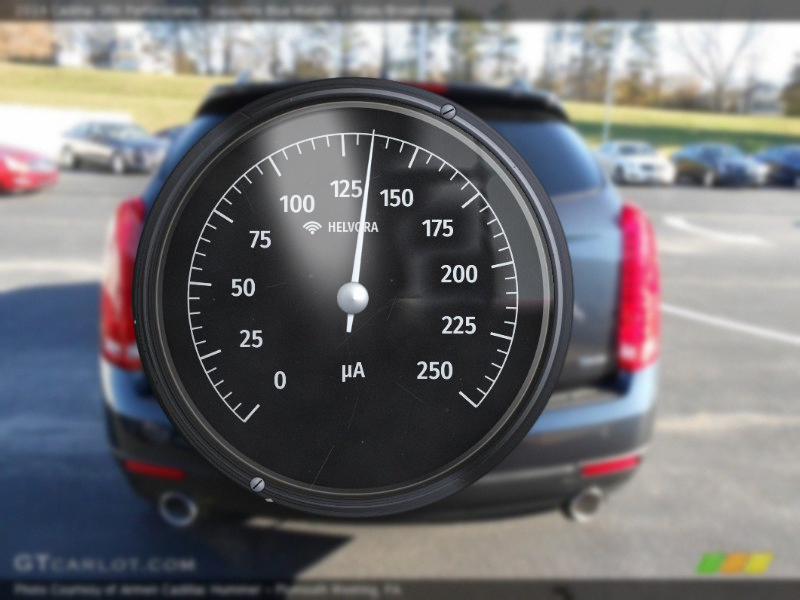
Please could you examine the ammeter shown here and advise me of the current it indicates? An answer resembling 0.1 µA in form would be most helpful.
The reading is 135 µA
